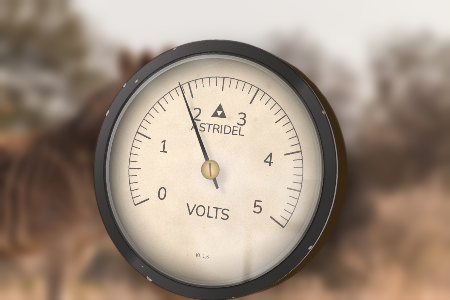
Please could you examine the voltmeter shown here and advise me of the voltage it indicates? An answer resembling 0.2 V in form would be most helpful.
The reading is 1.9 V
